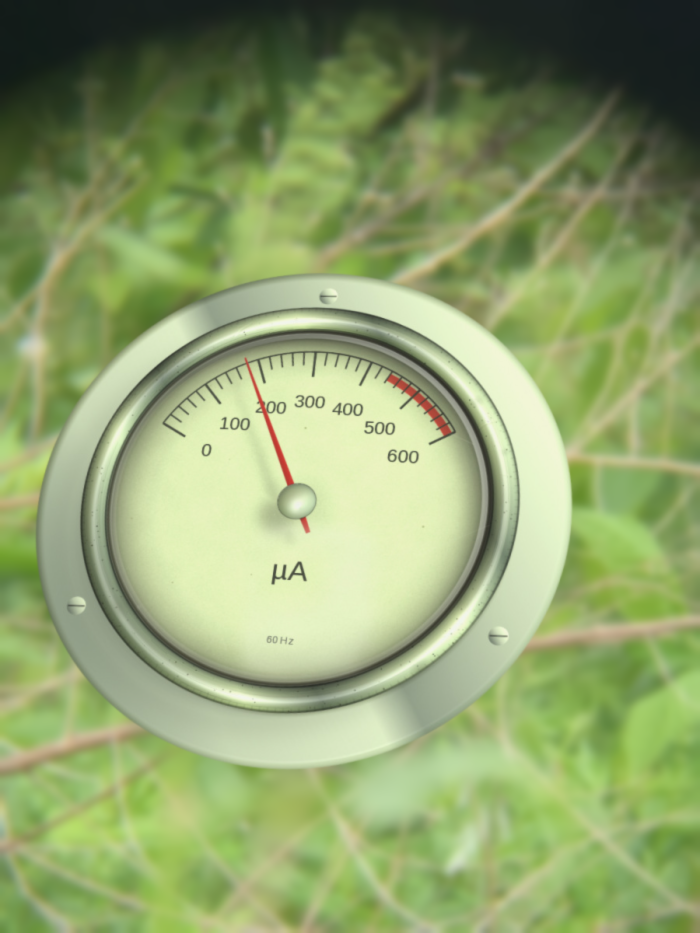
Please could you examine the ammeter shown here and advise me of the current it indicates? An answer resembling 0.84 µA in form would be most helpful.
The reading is 180 µA
